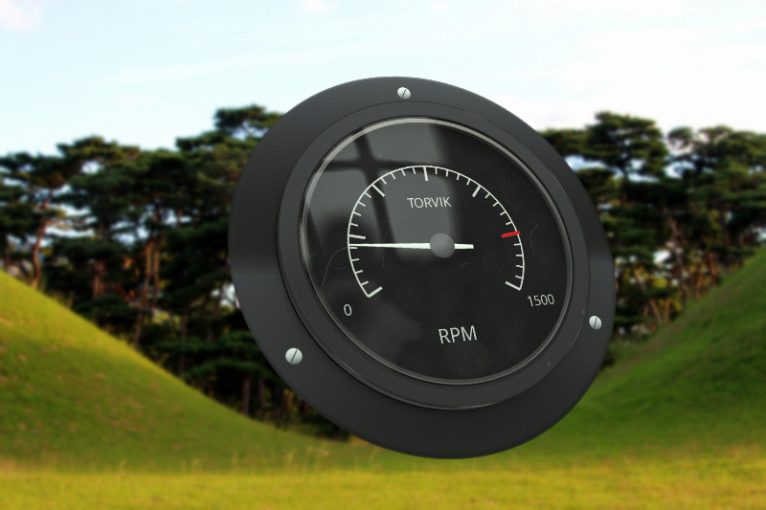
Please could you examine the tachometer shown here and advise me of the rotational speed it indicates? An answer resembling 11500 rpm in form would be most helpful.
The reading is 200 rpm
